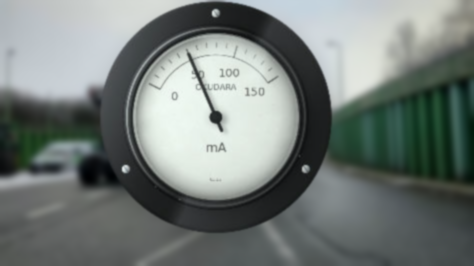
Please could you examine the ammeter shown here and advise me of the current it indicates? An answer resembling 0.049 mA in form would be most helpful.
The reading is 50 mA
